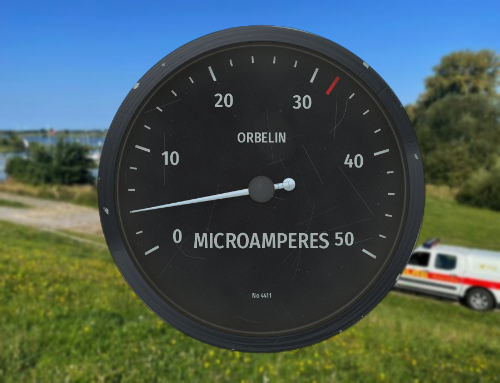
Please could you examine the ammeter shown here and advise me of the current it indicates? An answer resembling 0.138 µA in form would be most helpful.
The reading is 4 µA
